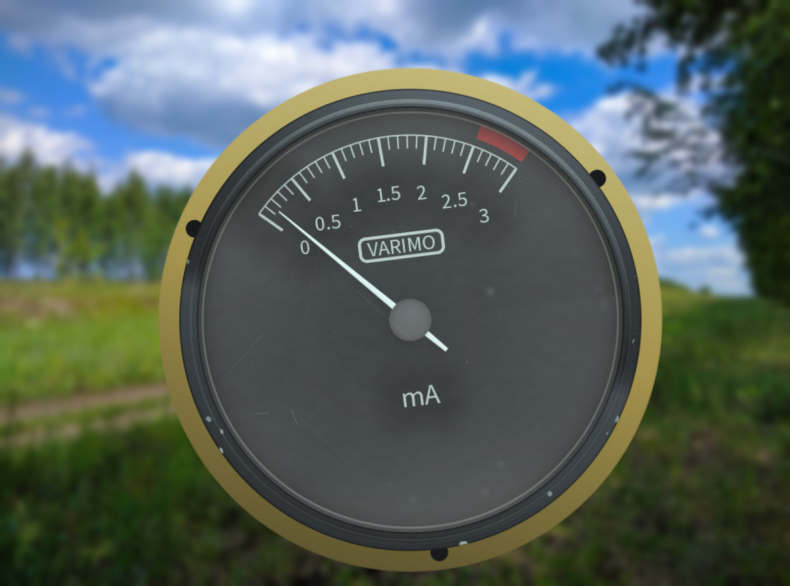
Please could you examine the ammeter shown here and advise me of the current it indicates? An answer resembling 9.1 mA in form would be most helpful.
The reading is 0.15 mA
